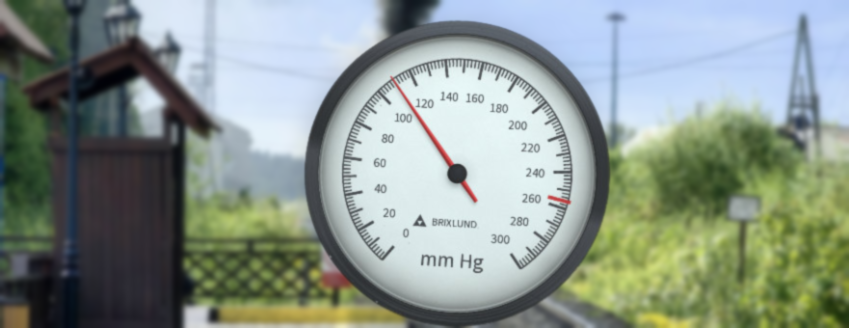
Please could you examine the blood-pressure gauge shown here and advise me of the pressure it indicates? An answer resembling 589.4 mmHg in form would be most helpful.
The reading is 110 mmHg
